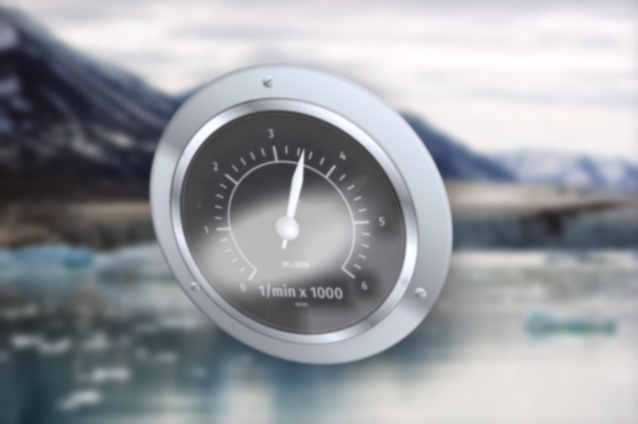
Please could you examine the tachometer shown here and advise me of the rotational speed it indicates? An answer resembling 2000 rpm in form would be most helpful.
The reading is 3500 rpm
